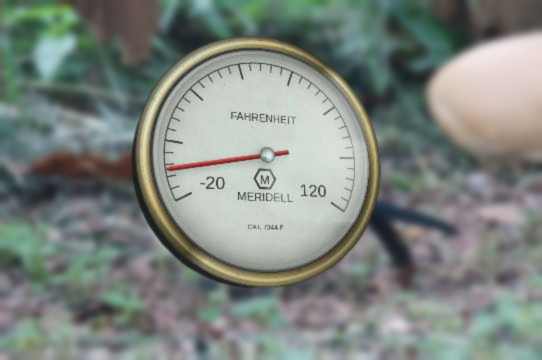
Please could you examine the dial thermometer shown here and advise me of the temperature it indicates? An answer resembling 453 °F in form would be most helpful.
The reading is -10 °F
